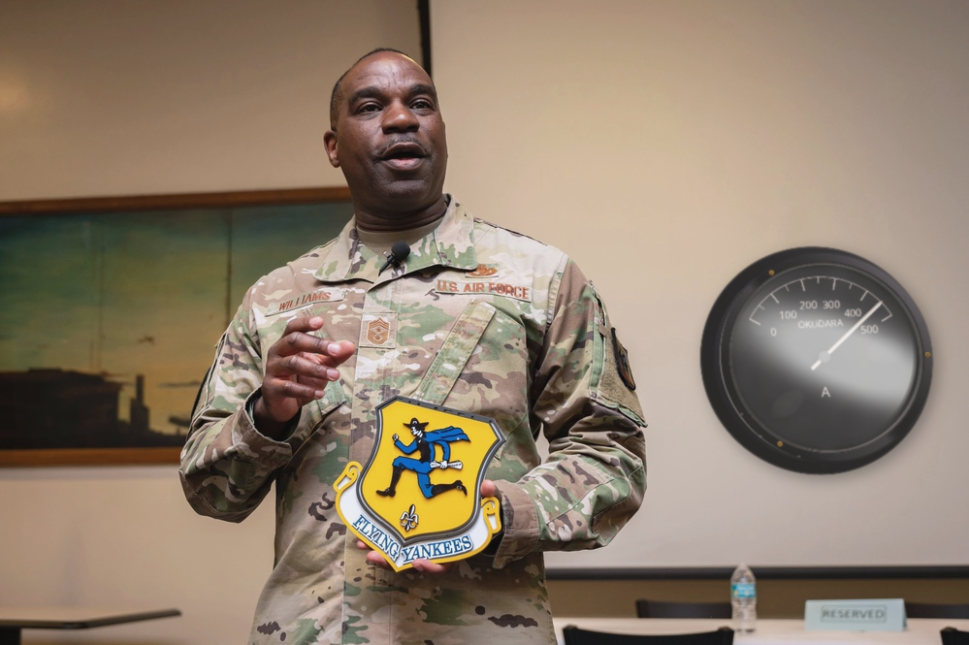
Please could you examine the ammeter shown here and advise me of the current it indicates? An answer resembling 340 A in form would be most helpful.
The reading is 450 A
